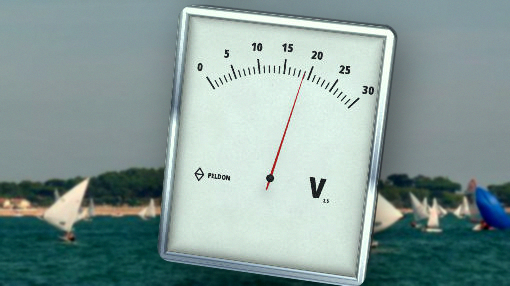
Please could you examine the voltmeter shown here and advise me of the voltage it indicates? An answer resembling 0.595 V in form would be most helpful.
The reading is 19 V
